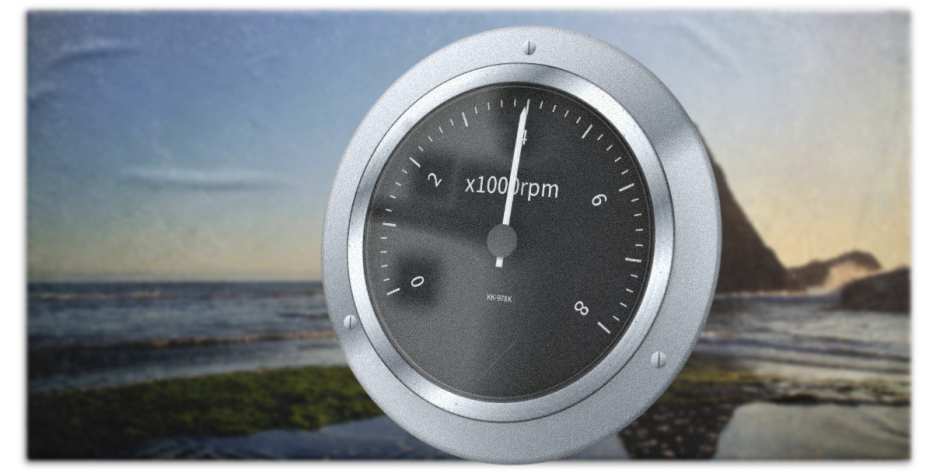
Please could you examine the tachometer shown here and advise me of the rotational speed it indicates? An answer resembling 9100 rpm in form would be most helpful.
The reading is 4000 rpm
